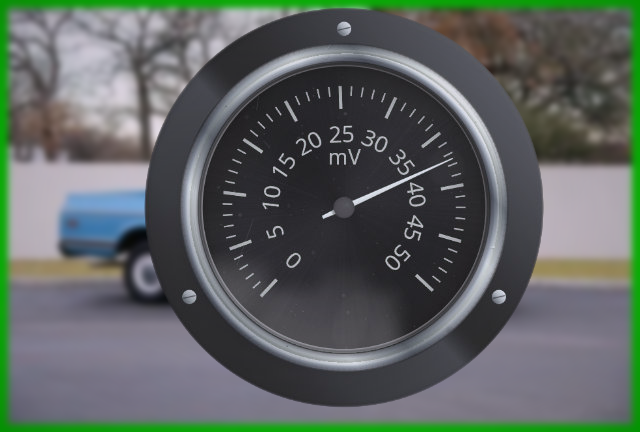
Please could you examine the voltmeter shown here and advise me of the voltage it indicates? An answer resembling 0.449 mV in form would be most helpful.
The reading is 37.5 mV
